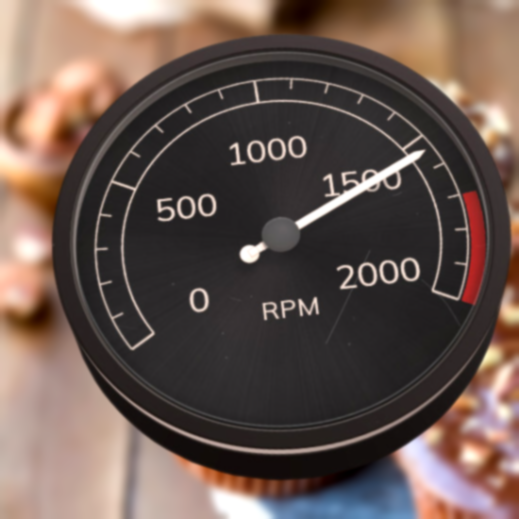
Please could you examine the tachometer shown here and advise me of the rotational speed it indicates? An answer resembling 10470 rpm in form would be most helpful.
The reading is 1550 rpm
